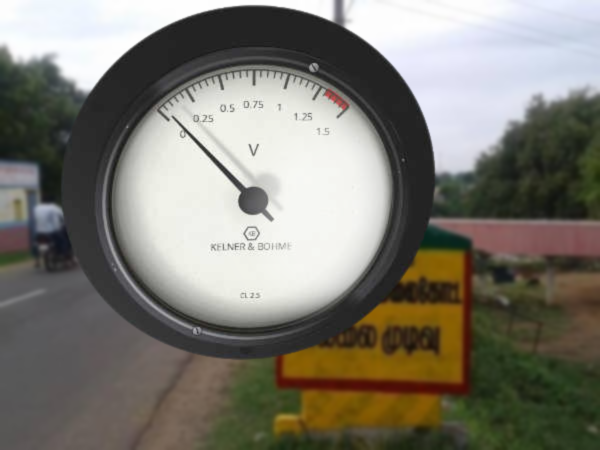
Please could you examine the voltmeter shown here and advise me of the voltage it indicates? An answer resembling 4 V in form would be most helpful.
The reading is 0.05 V
